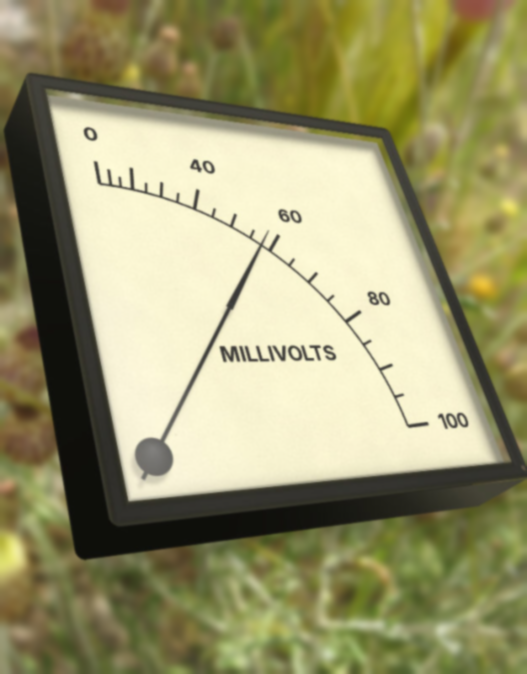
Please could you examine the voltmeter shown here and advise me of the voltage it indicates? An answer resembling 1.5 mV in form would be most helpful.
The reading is 57.5 mV
